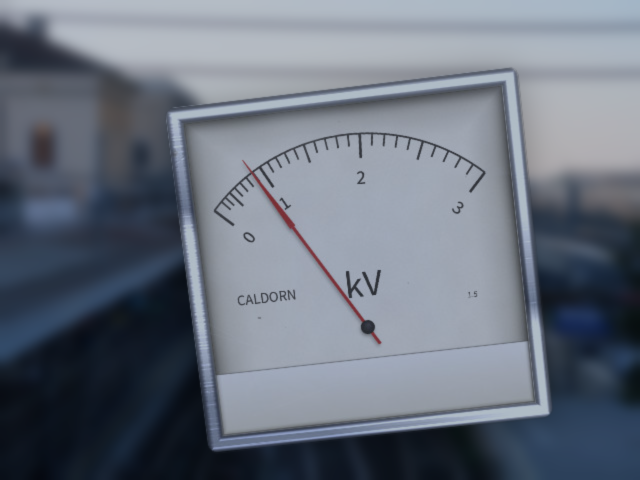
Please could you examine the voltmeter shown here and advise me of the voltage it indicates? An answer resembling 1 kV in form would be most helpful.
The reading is 0.9 kV
